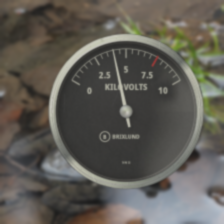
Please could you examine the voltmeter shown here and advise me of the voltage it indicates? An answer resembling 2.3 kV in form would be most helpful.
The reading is 4 kV
